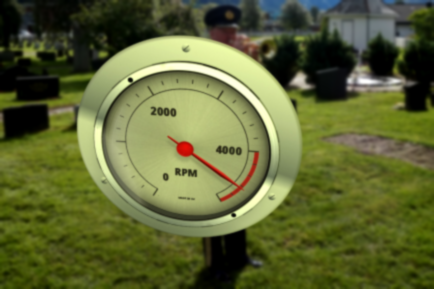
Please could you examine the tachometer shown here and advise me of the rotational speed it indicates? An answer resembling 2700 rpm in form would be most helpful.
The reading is 4600 rpm
